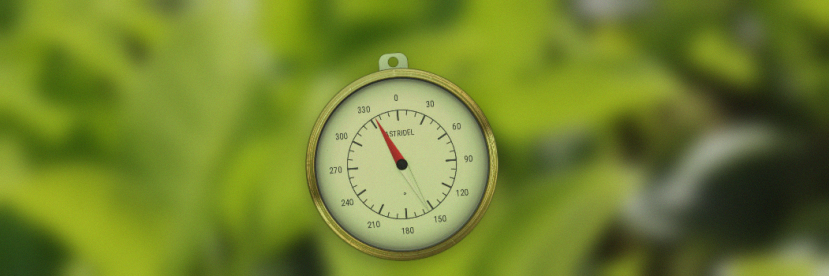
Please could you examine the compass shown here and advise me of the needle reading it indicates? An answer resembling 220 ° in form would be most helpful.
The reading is 335 °
